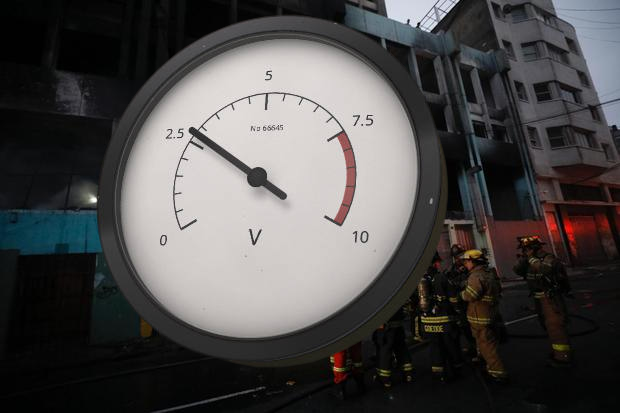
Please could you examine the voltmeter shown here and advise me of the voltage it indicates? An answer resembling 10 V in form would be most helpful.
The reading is 2.75 V
